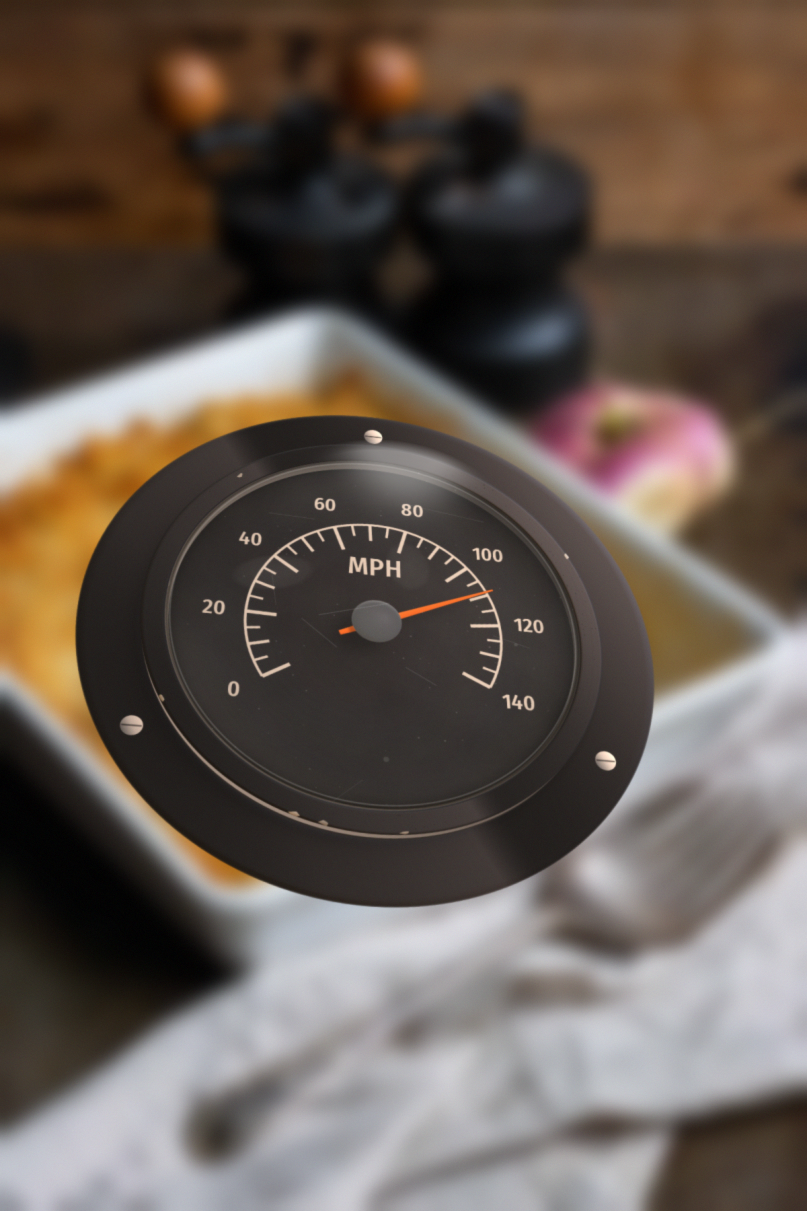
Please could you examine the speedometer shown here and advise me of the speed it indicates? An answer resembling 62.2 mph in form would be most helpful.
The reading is 110 mph
